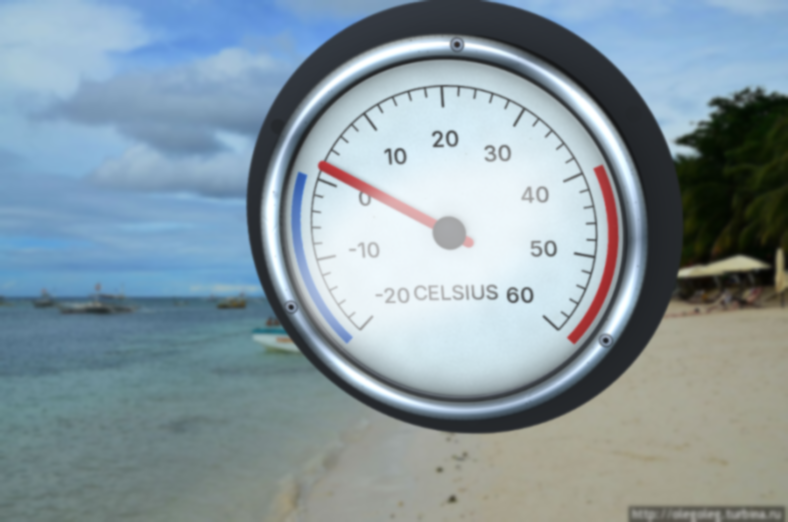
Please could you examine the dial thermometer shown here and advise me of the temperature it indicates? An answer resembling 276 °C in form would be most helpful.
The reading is 2 °C
